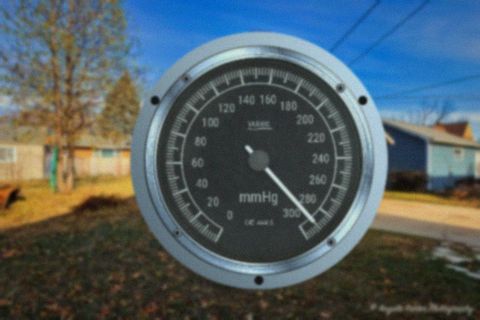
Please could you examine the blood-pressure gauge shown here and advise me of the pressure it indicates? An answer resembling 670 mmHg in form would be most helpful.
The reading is 290 mmHg
